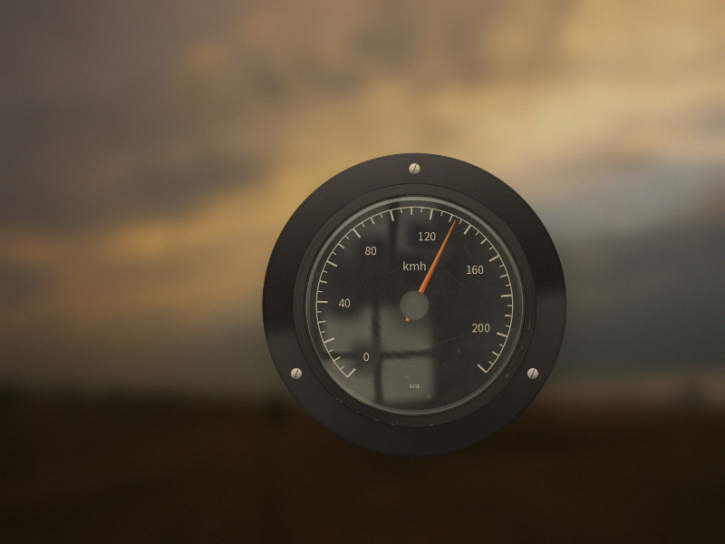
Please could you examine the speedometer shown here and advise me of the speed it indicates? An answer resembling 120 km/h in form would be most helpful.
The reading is 132.5 km/h
